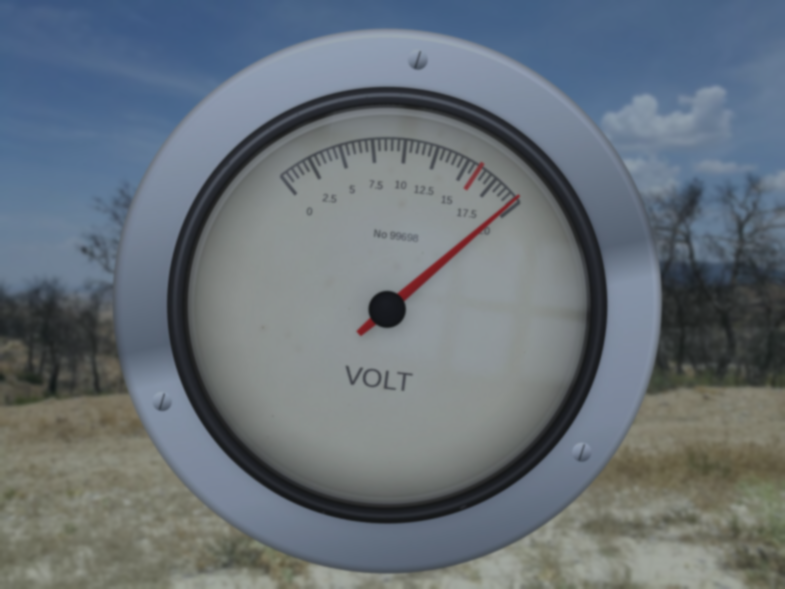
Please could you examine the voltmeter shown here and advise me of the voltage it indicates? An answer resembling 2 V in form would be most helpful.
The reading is 19.5 V
